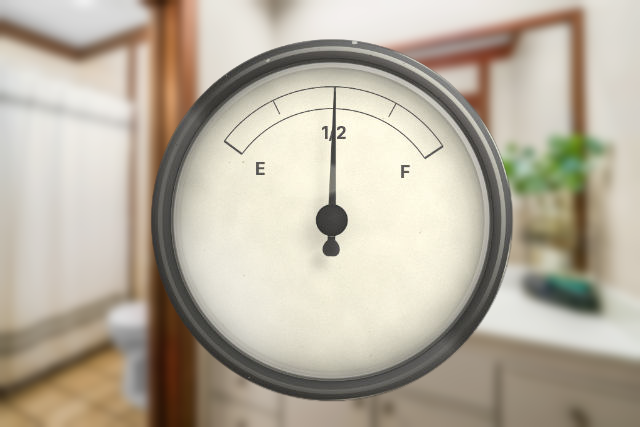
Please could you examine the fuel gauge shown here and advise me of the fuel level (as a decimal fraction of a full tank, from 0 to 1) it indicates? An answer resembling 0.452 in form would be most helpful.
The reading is 0.5
